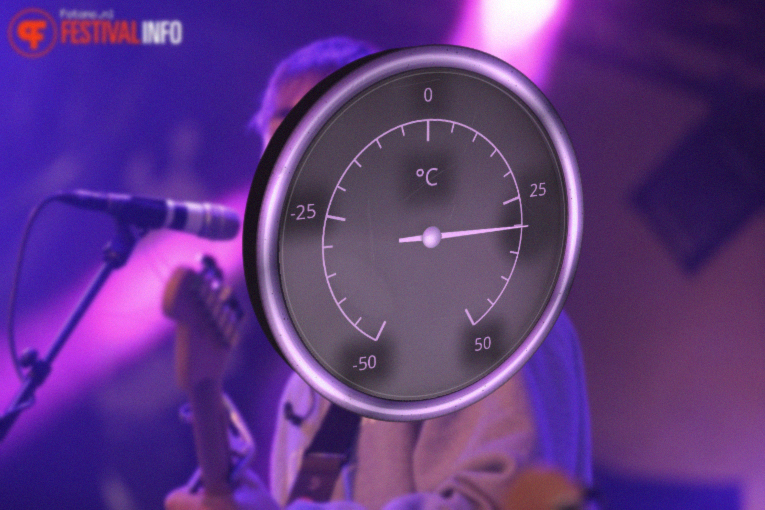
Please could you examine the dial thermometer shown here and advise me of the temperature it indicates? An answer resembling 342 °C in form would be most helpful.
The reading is 30 °C
